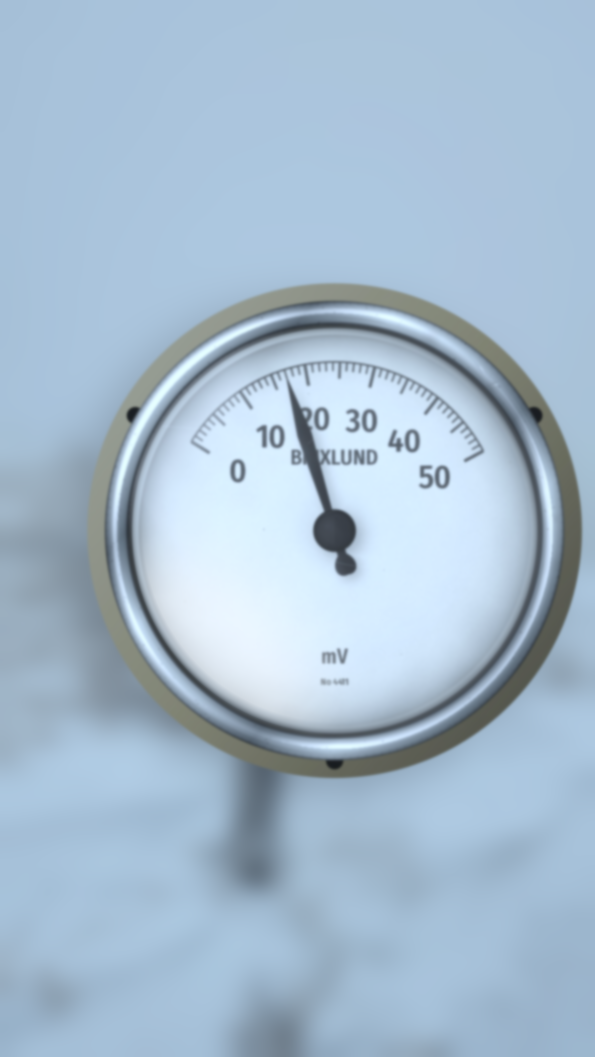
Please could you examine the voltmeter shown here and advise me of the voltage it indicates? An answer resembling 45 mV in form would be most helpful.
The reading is 17 mV
